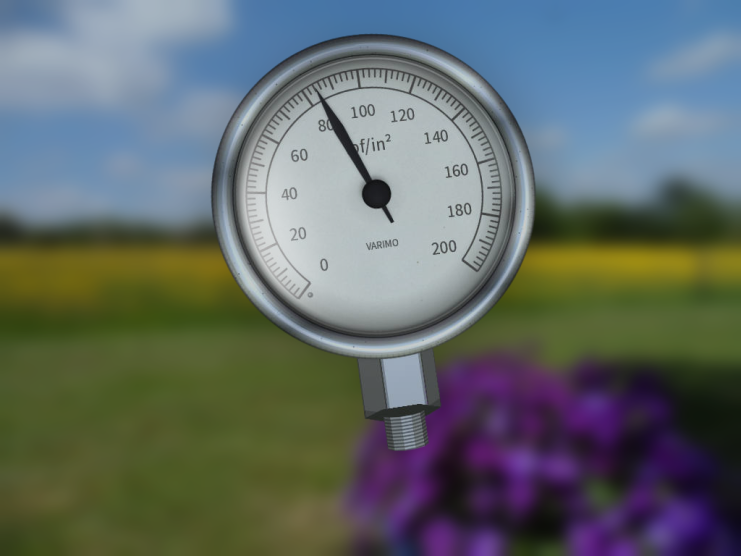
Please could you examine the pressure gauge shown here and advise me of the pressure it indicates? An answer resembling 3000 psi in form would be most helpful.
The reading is 84 psi
